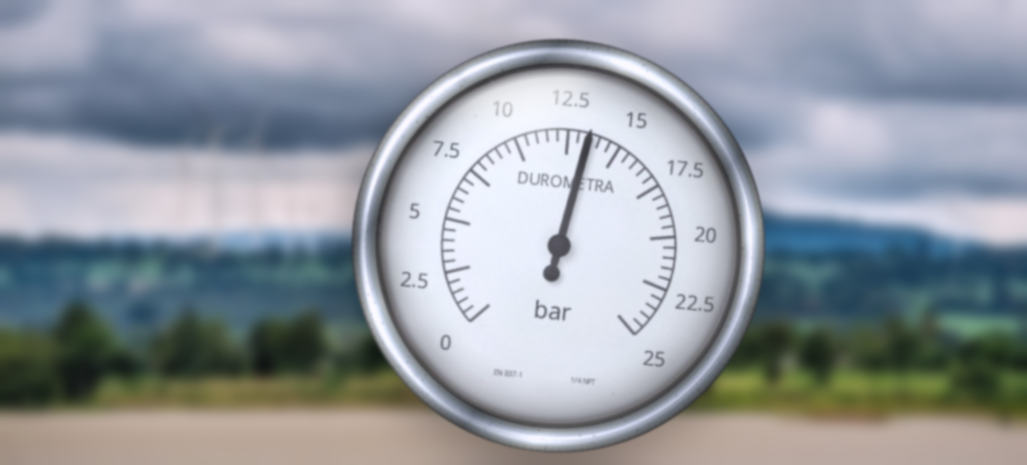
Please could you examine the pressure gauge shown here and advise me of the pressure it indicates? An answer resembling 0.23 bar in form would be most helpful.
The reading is 13.5 bar
